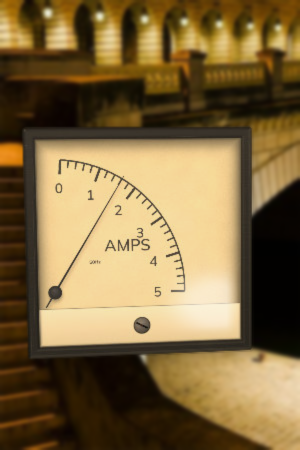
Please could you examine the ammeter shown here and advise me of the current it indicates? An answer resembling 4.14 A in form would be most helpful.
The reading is 1.6 A
